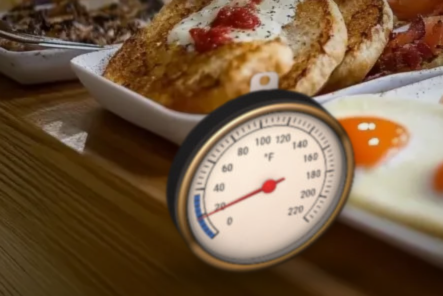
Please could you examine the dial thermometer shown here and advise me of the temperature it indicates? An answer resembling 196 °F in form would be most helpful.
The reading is 20 °F
